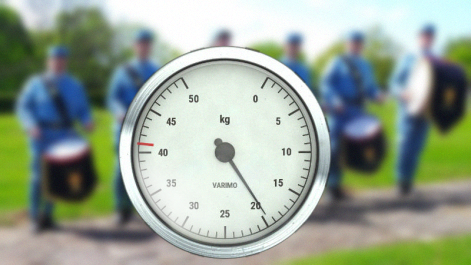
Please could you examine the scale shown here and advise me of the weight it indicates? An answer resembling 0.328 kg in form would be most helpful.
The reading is 19.5 kg
